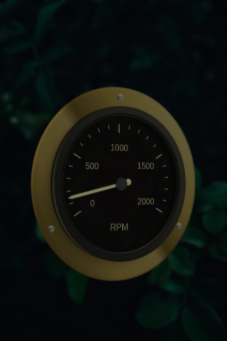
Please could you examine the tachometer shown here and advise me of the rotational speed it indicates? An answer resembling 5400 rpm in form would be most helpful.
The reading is 150 rpm
